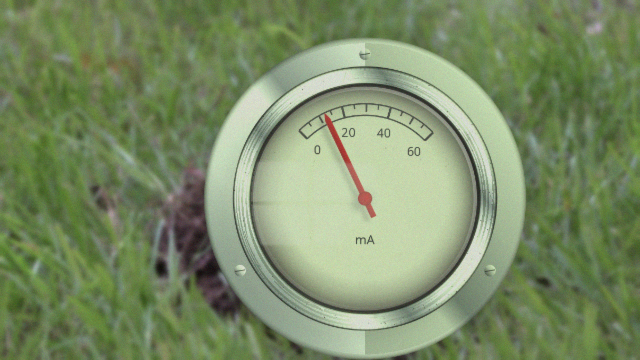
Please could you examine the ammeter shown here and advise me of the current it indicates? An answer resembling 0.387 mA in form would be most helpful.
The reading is 12.5 mA
